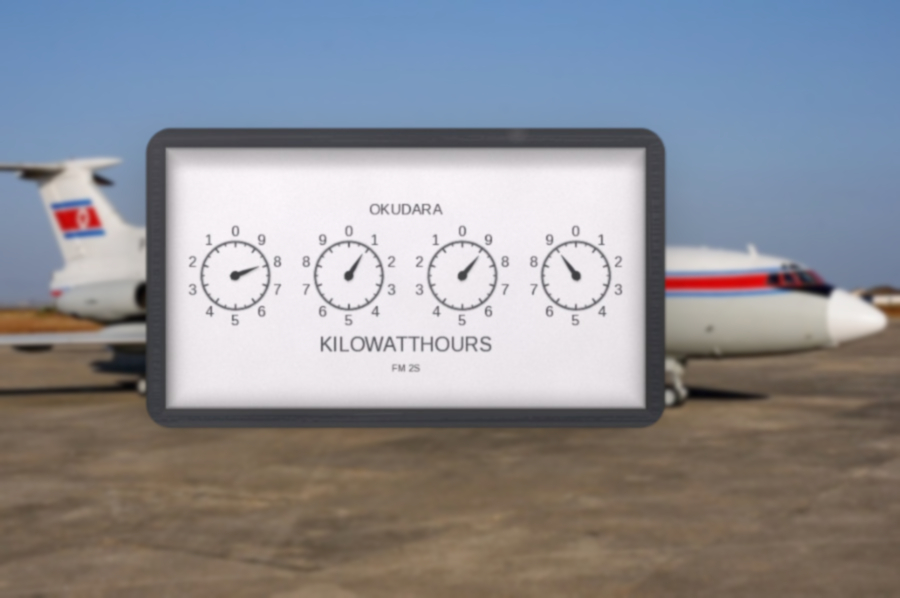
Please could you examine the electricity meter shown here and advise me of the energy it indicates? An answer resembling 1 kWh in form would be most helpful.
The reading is 8089 kWh
